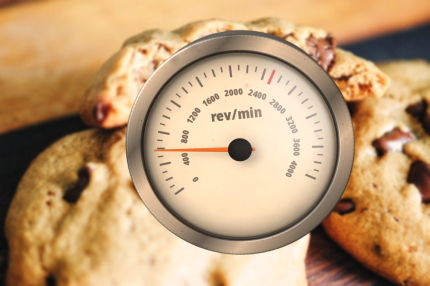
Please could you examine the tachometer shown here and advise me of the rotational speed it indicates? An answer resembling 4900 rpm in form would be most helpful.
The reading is 600 rpm
